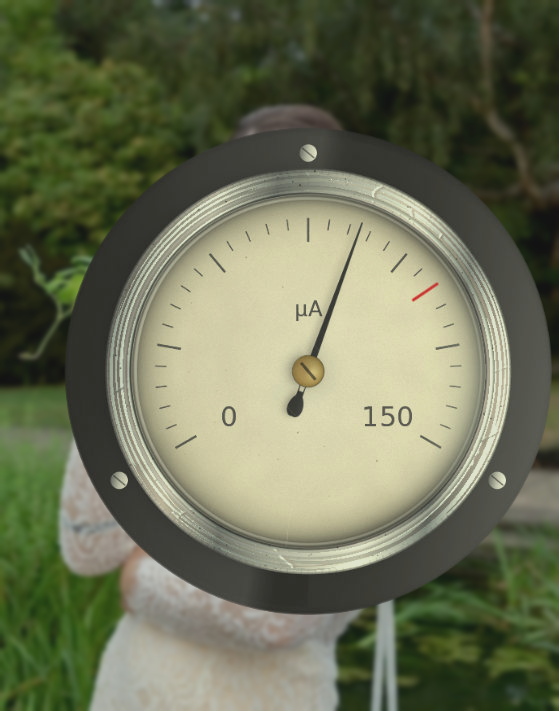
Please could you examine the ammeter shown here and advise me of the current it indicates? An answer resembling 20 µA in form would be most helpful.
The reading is 87.5 µA
